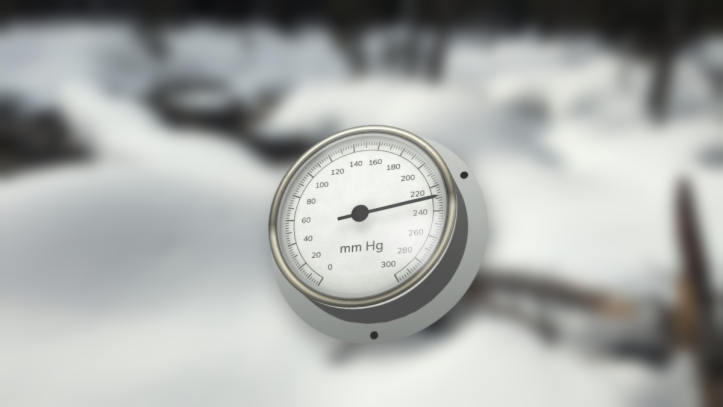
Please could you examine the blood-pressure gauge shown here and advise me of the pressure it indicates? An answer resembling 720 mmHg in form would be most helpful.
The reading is 230 mmHg
